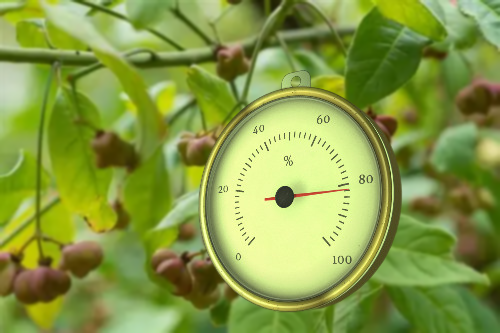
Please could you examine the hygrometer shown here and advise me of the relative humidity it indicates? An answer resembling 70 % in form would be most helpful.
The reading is 82 %
